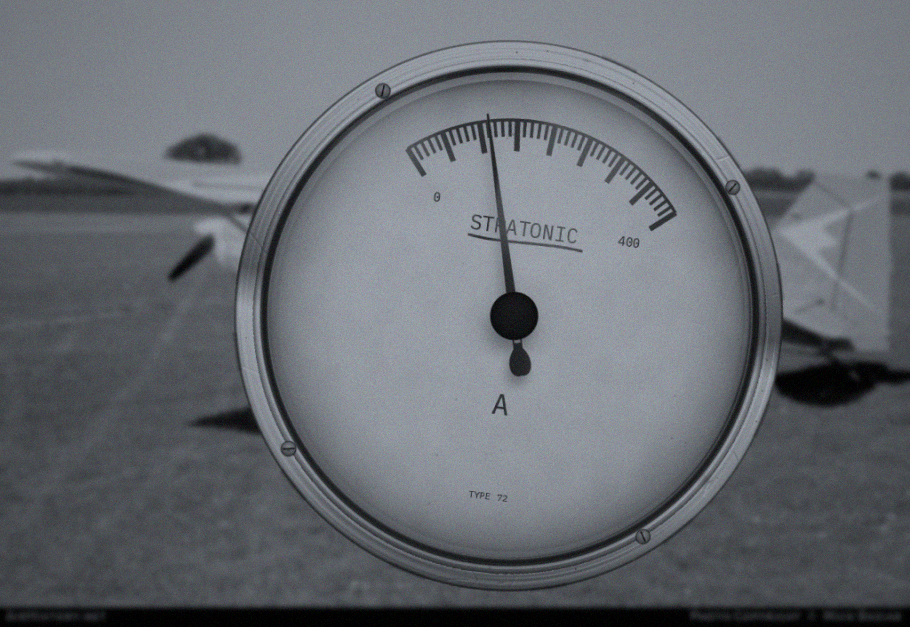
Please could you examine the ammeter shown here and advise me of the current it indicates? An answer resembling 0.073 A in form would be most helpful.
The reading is 110 A
